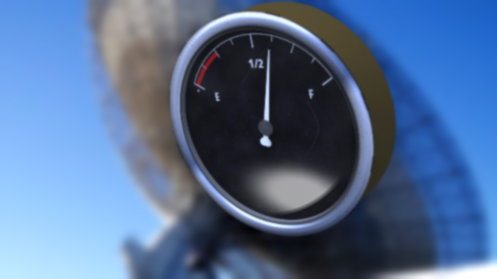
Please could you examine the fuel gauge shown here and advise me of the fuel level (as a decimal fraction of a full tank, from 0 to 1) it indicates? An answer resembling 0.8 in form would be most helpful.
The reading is 0.625
